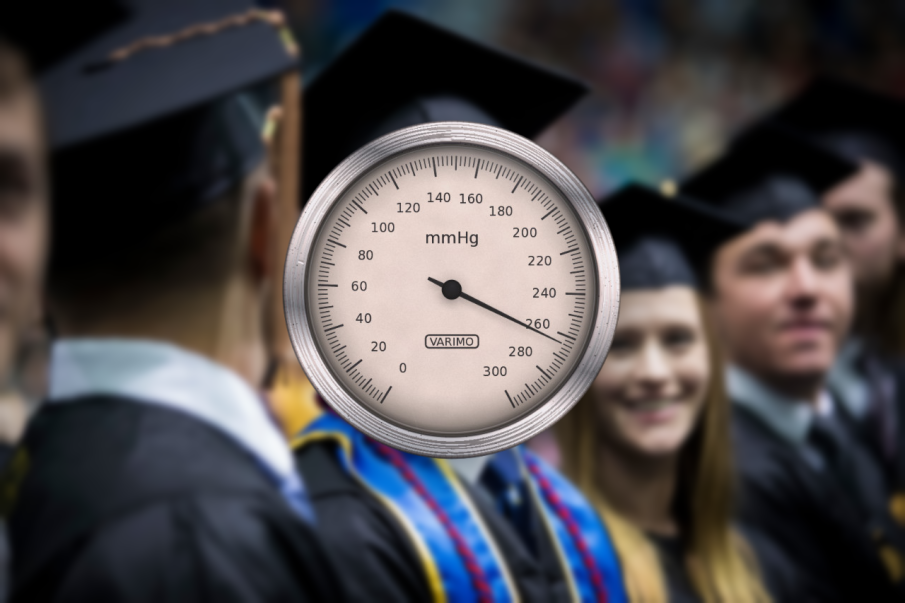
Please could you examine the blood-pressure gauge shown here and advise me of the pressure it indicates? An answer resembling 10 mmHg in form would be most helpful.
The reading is 264 mmHg
